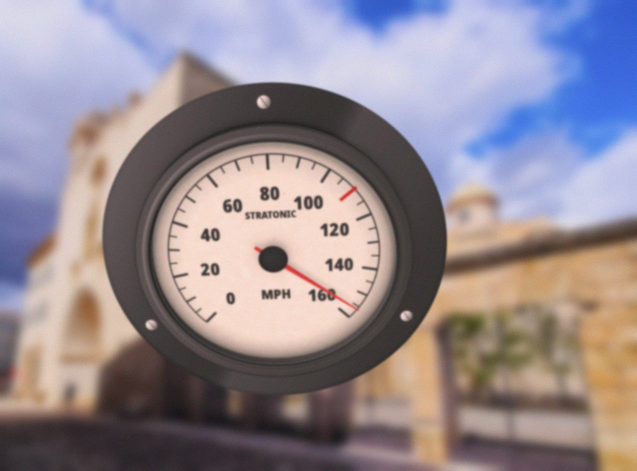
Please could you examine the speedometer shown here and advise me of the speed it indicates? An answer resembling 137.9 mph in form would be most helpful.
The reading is 155 mph
